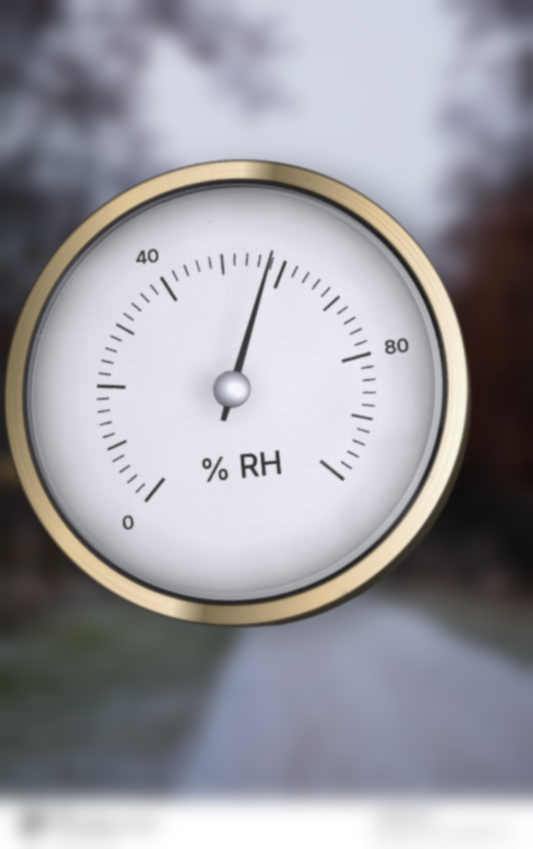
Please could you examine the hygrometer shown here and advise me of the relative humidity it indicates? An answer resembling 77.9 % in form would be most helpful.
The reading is 58 %
